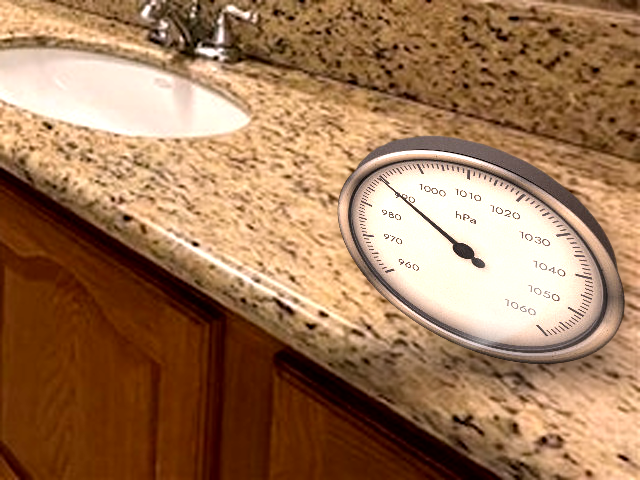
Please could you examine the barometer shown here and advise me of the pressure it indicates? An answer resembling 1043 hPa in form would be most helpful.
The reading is 990 hPa
